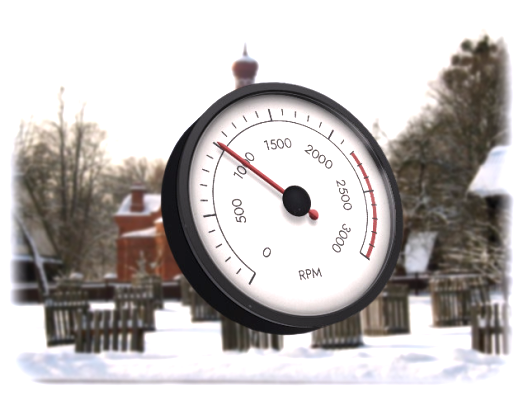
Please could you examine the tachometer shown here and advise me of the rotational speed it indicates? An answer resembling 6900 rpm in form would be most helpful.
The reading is 1000 rpm
